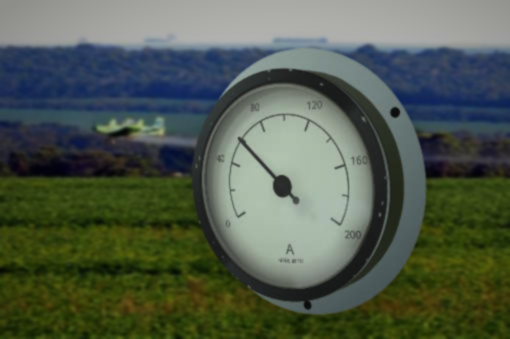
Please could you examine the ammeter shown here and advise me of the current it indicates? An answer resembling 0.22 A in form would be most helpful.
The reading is 60 A
